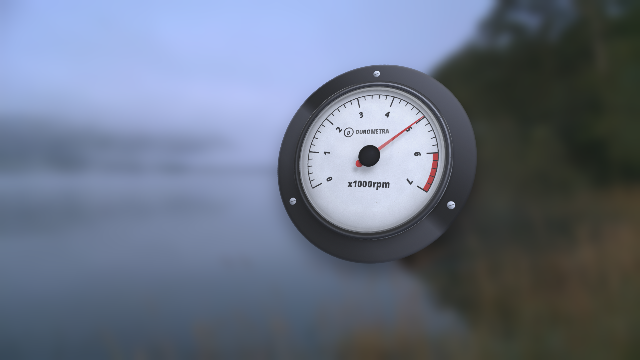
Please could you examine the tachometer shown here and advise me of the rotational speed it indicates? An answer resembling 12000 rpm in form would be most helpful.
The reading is 5000 rpm
